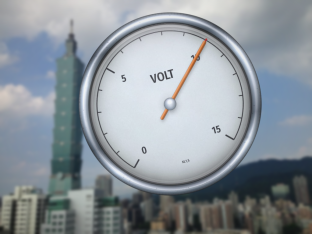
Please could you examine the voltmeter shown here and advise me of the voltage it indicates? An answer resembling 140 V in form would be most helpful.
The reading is 10 V
